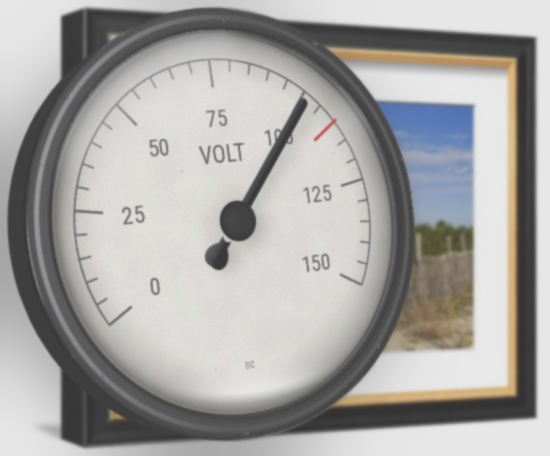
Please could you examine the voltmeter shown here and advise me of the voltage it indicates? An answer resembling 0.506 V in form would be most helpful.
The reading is 100 V
